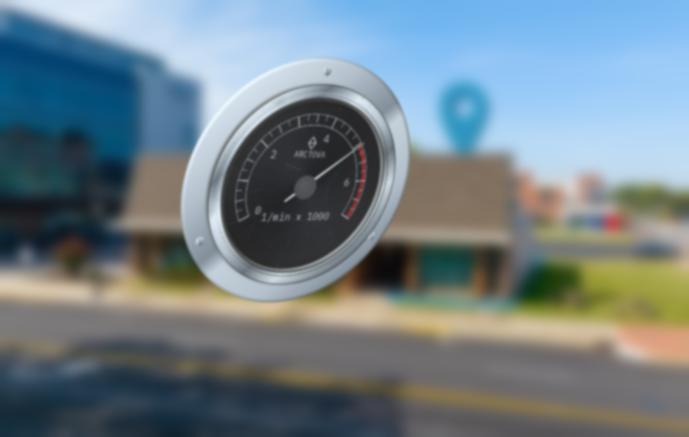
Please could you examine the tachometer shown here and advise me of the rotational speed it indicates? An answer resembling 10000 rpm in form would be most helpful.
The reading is 5000 rpm
